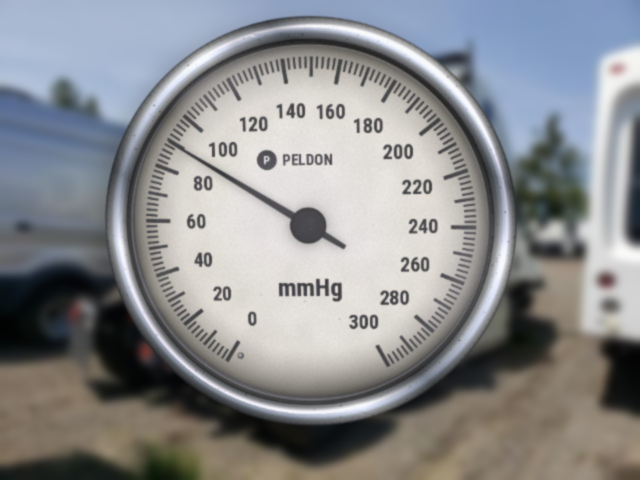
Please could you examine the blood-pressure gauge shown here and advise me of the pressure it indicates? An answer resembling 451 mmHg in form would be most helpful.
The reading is 90 mmHg
